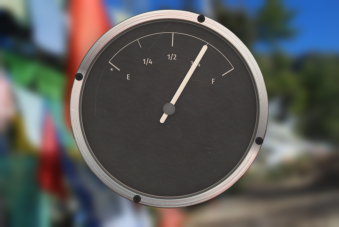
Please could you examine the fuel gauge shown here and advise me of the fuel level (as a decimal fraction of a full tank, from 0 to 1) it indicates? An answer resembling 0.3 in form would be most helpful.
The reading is 0.75
